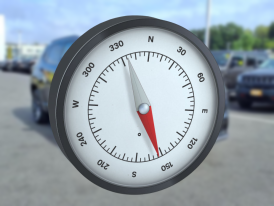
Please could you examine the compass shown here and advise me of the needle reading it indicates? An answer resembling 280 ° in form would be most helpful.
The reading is 155 °
